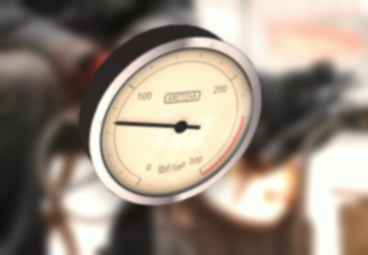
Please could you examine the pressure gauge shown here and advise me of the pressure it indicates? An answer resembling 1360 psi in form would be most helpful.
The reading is 70 psi
